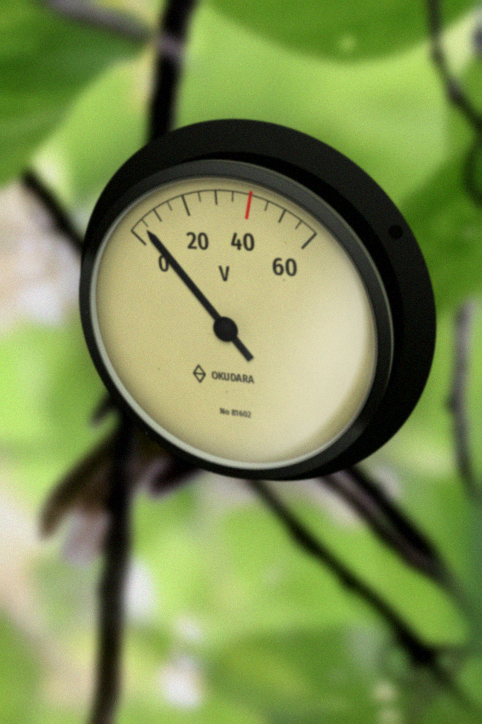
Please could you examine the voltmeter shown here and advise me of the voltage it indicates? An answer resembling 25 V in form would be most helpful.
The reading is 5 V
